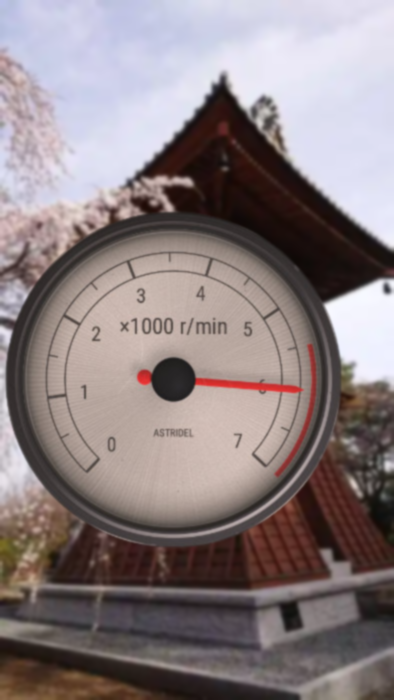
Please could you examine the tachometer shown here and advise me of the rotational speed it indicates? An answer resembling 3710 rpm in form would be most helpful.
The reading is 6000 rpm
